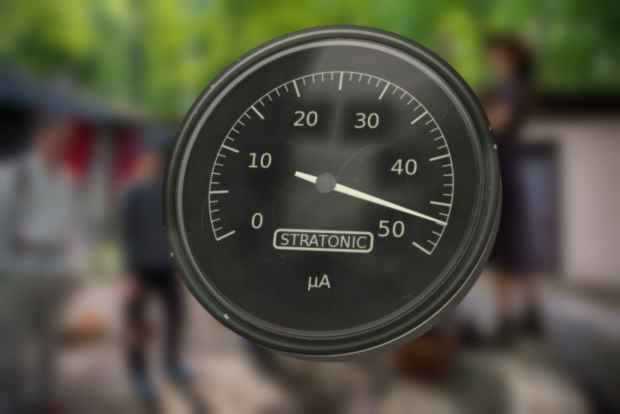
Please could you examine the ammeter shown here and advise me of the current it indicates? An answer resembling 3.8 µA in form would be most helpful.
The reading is 47 µA
